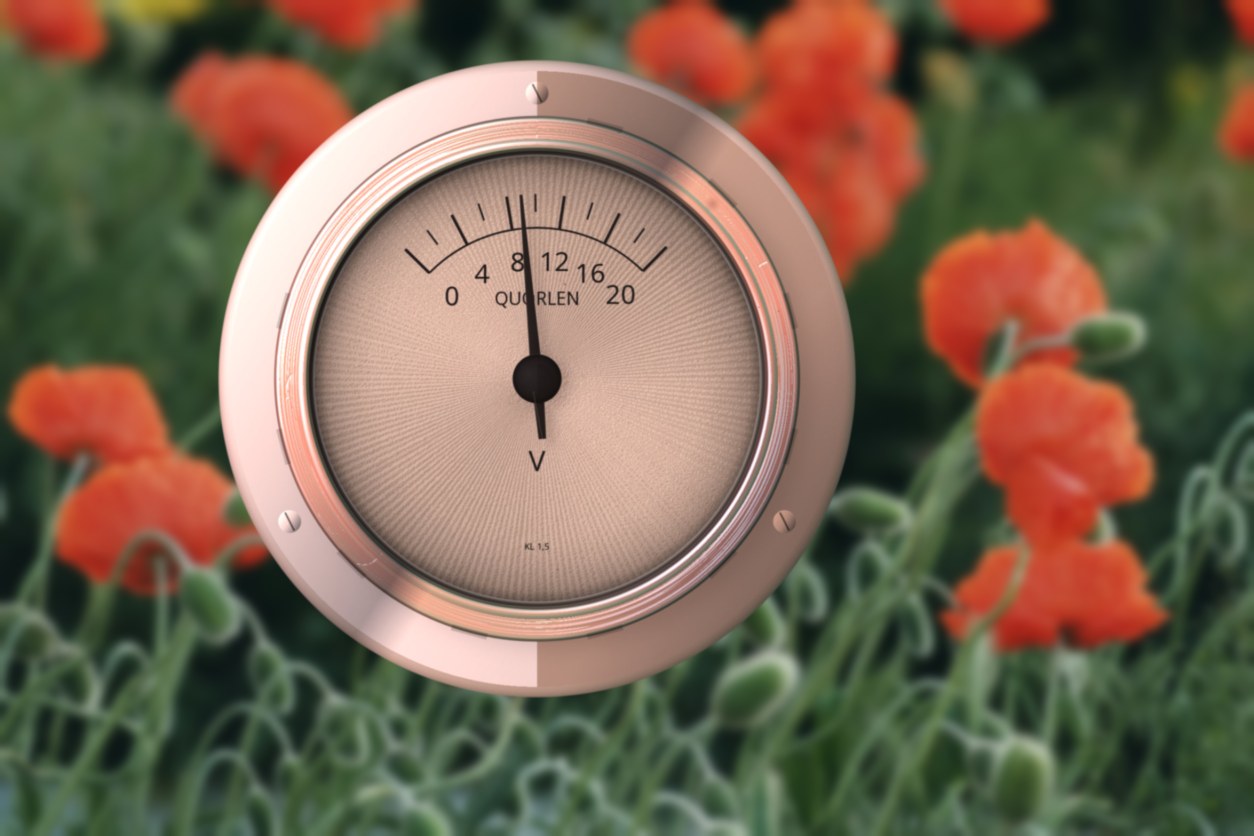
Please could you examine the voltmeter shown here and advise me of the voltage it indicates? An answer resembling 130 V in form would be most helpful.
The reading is 9 V
